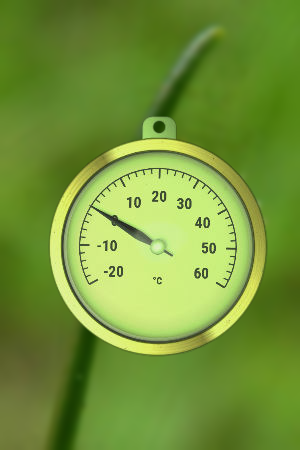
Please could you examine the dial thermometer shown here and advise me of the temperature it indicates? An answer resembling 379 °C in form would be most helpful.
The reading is 0 °C
